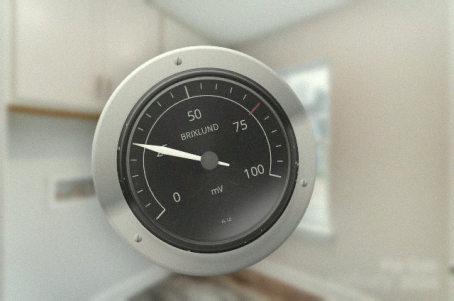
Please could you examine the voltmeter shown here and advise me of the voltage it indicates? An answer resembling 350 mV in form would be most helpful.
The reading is 25 mV
